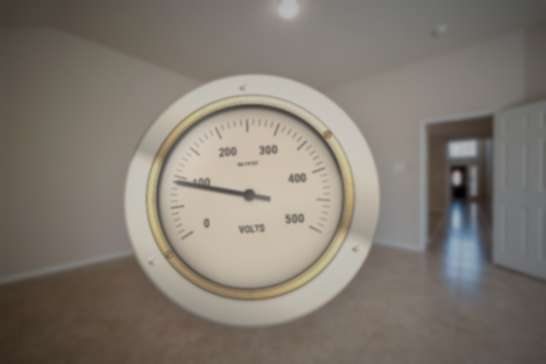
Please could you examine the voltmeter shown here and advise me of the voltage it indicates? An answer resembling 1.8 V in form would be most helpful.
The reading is 90 V
